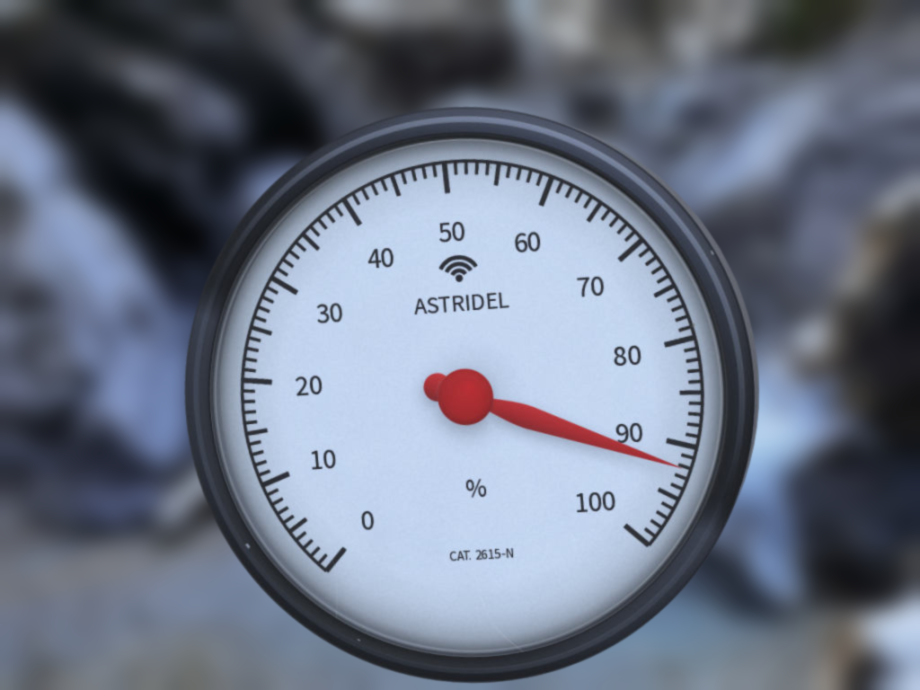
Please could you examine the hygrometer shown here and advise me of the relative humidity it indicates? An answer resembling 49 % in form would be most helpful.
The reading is 92 %
